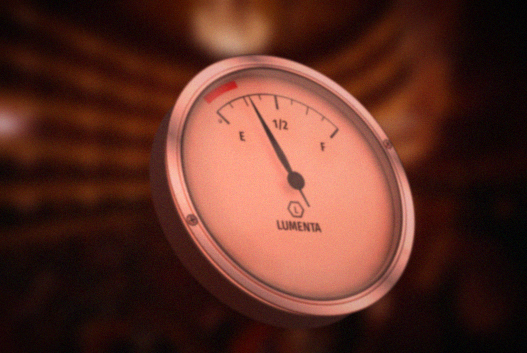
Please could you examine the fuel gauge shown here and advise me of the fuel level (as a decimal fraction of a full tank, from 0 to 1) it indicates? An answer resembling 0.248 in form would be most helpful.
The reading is 0.25
